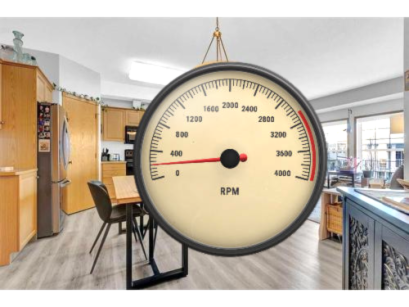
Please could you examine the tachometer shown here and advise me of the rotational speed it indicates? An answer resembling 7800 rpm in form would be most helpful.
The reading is 200 rpm
